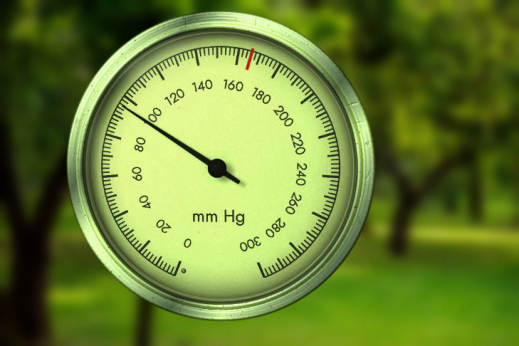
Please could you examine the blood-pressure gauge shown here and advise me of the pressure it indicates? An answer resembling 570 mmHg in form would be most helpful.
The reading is 96 mmHg
